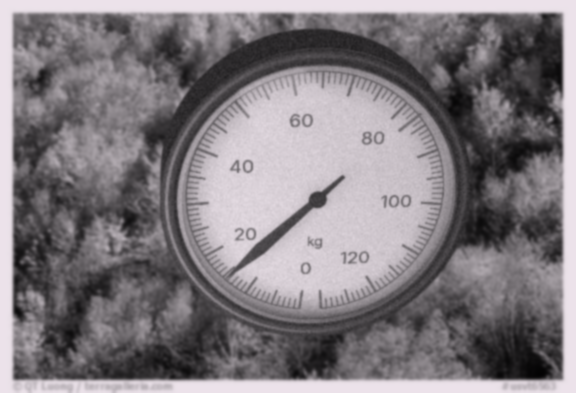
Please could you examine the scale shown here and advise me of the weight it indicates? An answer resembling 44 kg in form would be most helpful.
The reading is 15 kg
